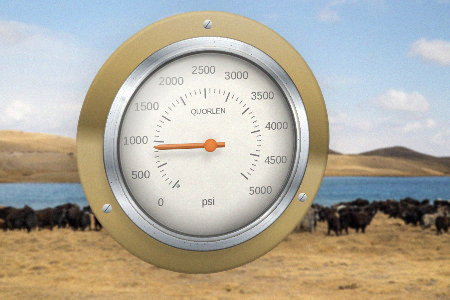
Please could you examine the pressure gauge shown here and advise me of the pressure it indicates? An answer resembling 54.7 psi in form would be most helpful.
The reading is 900 psi
